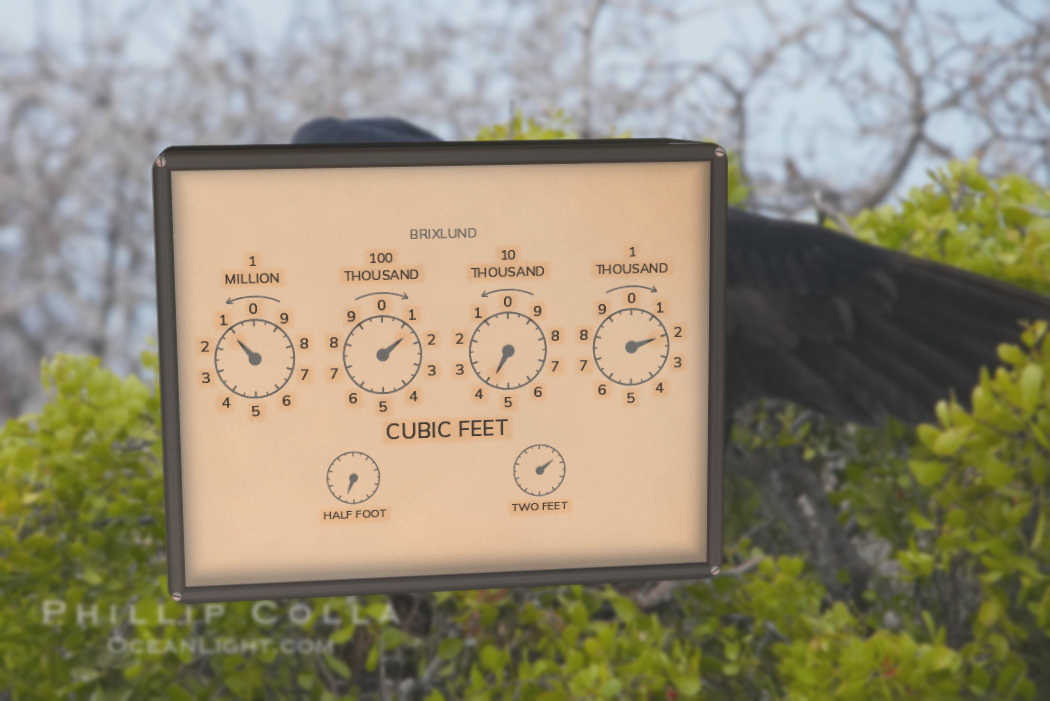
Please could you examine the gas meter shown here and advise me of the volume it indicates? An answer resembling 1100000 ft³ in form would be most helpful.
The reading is 114200 ft³
